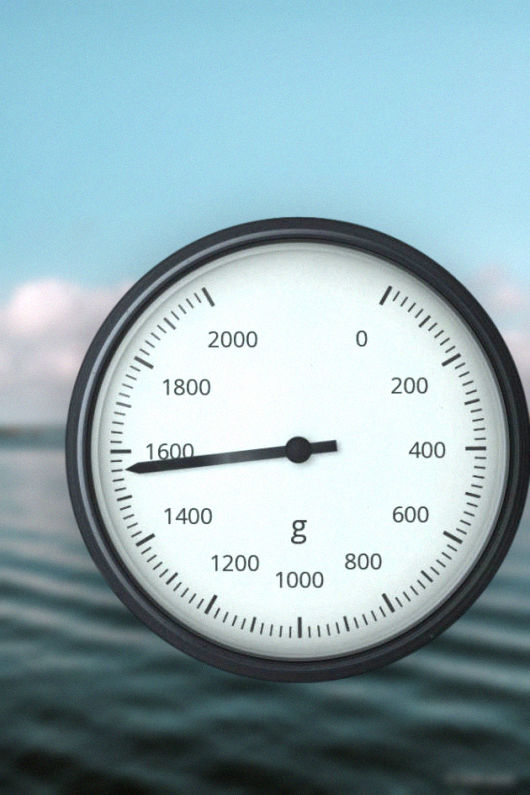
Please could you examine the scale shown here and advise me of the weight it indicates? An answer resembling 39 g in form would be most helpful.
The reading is 1560 g
